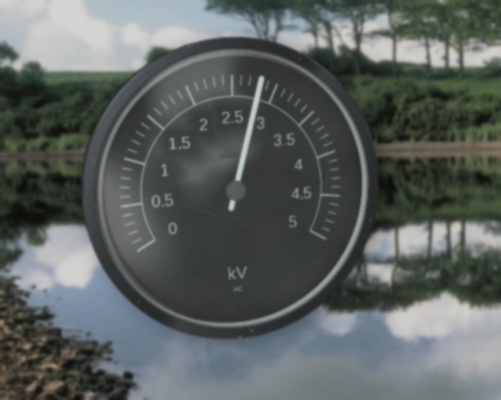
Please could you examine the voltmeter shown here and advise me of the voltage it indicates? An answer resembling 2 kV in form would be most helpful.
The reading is 2.8 kV
